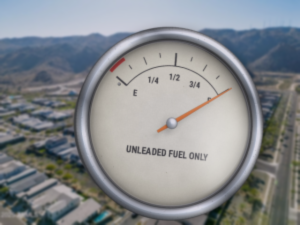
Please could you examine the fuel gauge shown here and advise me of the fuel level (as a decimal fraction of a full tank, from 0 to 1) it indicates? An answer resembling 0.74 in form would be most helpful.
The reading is 1
